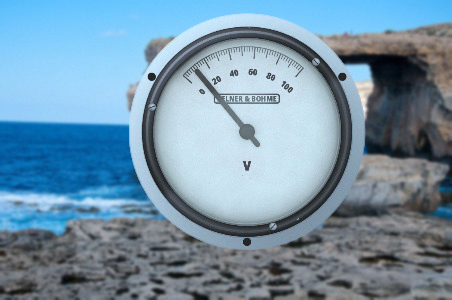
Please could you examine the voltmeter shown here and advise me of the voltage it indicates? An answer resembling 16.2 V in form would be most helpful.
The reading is 10 V
